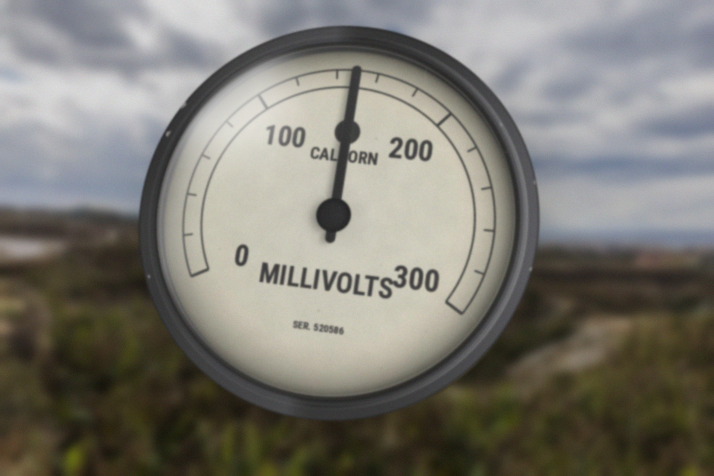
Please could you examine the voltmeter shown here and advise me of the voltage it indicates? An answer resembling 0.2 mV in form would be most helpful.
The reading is 150 mV
